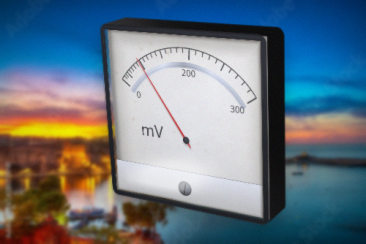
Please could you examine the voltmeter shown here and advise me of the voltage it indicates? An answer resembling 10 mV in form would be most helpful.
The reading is 100 mV
